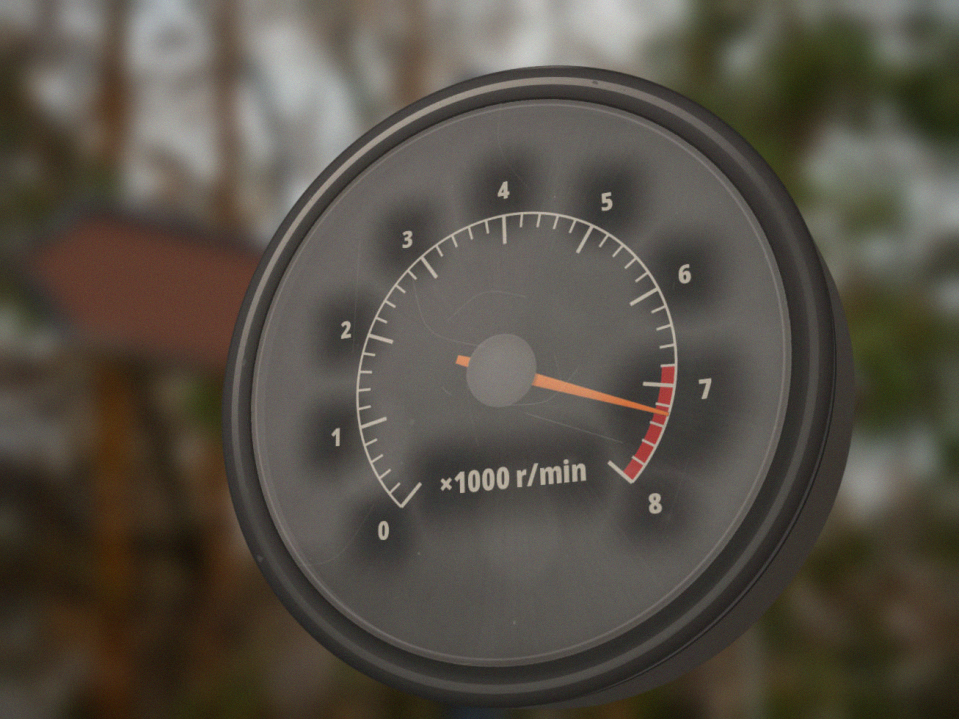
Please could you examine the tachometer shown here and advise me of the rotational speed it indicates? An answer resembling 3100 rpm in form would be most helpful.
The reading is 7300 rpm
